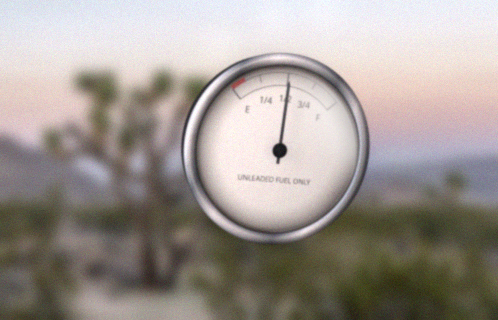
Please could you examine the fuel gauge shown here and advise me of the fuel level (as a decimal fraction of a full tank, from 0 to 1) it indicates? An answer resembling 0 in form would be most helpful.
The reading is 0.5
